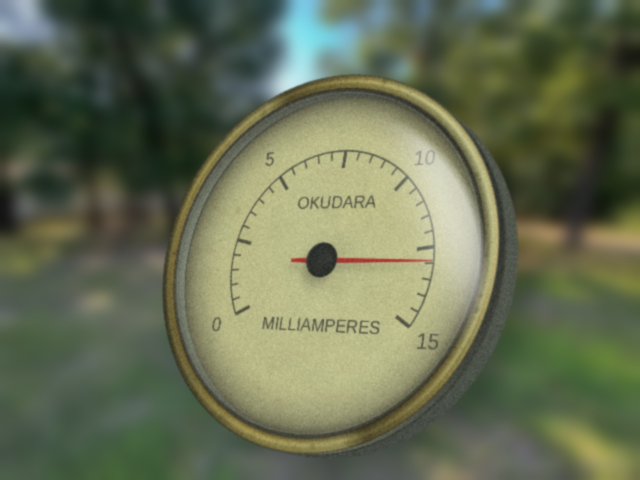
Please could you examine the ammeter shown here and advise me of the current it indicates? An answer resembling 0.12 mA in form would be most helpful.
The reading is 13 mA
